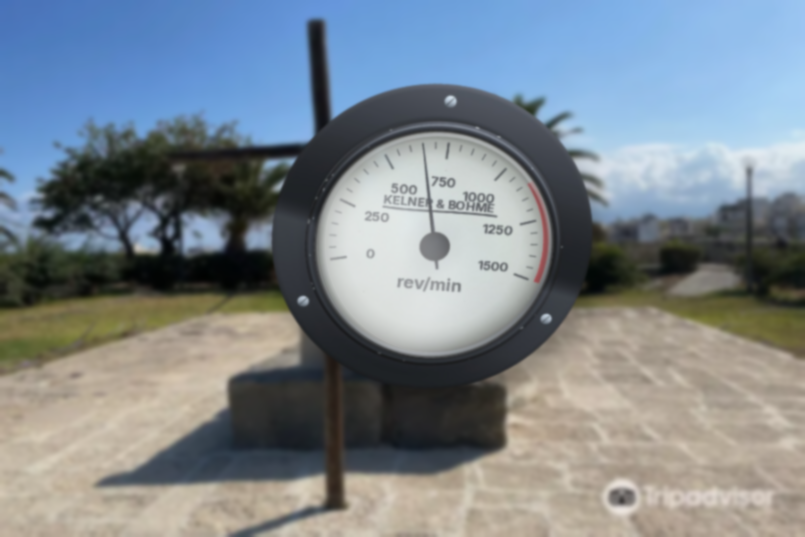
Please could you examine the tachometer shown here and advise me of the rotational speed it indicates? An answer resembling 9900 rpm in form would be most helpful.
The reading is 650 rpm
